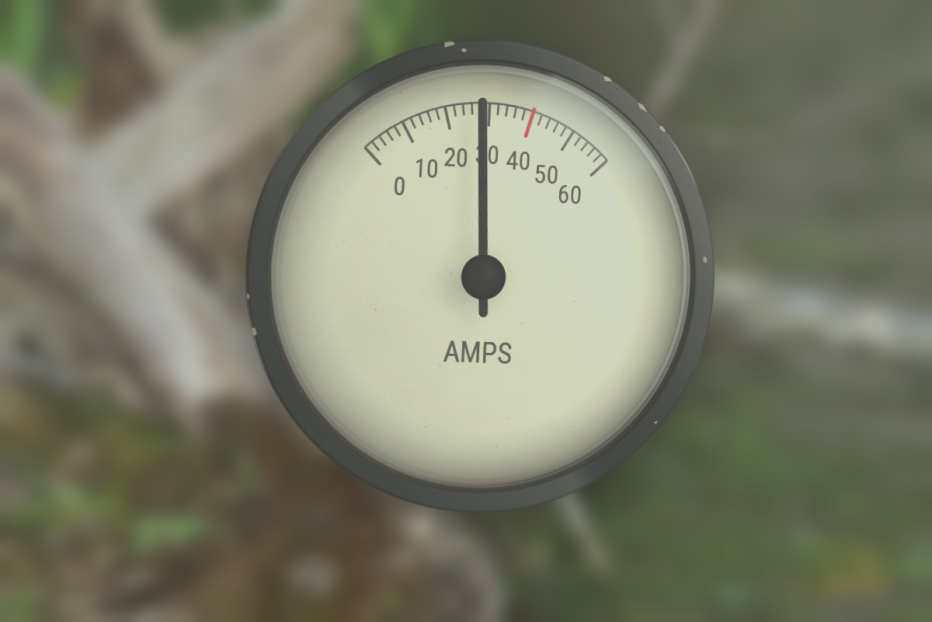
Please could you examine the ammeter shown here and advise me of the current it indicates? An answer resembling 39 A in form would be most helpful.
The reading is 28 A
